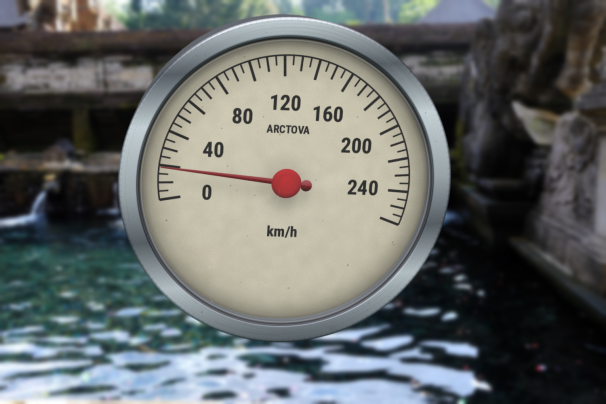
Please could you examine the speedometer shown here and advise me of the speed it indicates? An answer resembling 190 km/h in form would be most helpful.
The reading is 20 km/h
